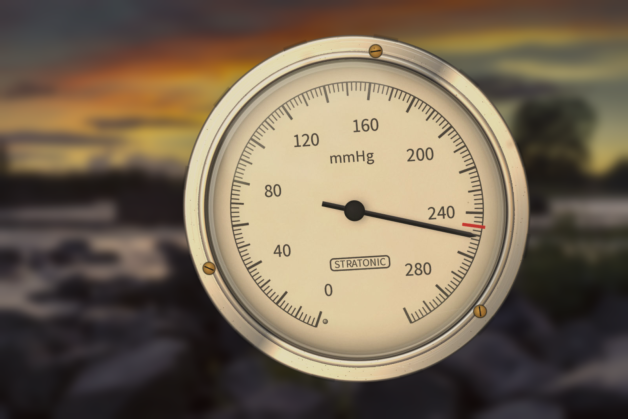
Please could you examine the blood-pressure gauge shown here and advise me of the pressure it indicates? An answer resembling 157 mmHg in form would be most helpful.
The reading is 250 mmHg
